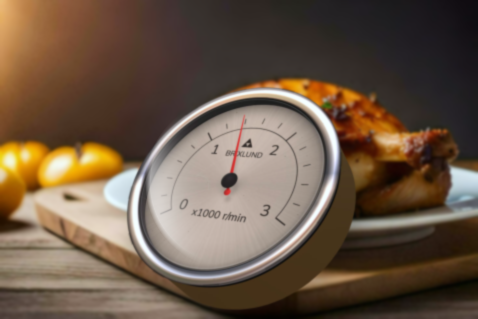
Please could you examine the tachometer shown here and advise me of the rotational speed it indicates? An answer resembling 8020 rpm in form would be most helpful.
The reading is 1400 rpm
